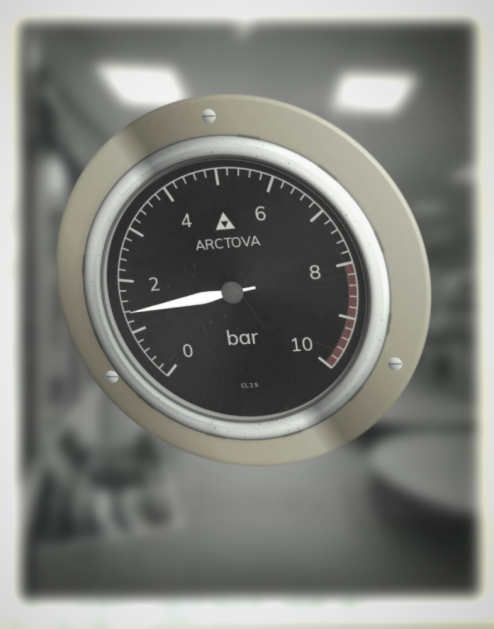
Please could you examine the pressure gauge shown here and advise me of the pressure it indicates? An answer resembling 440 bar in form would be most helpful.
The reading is 1.4 bar
